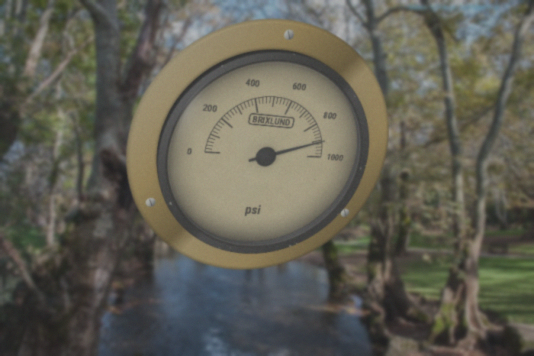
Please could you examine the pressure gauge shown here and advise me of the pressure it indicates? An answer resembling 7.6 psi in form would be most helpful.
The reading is 900 psi
